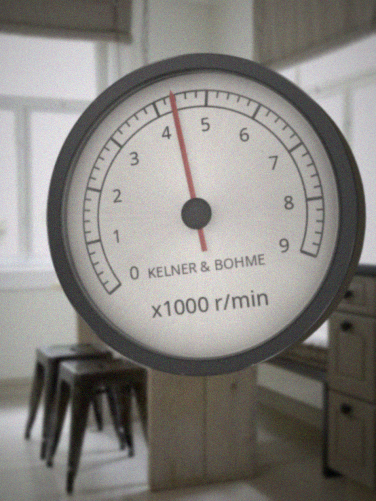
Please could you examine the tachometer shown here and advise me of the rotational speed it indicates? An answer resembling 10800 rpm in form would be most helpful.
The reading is 4400 rpm
